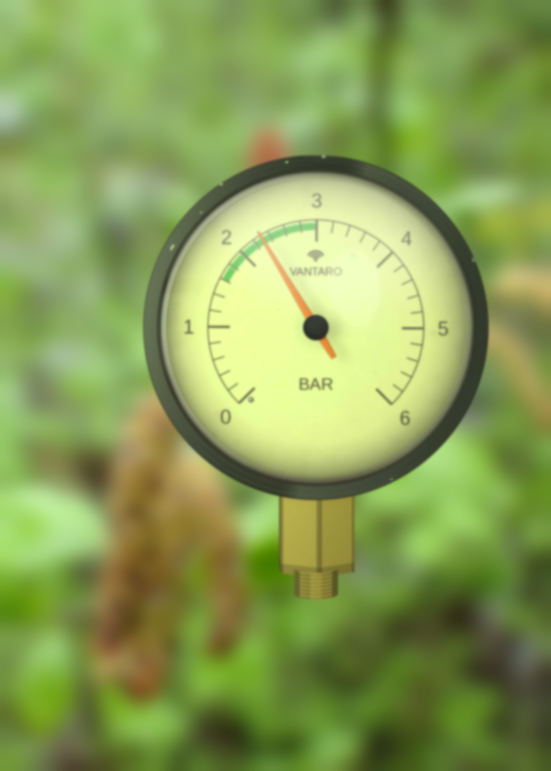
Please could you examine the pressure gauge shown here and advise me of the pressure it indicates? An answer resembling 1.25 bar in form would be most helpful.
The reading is 2.3 bar
